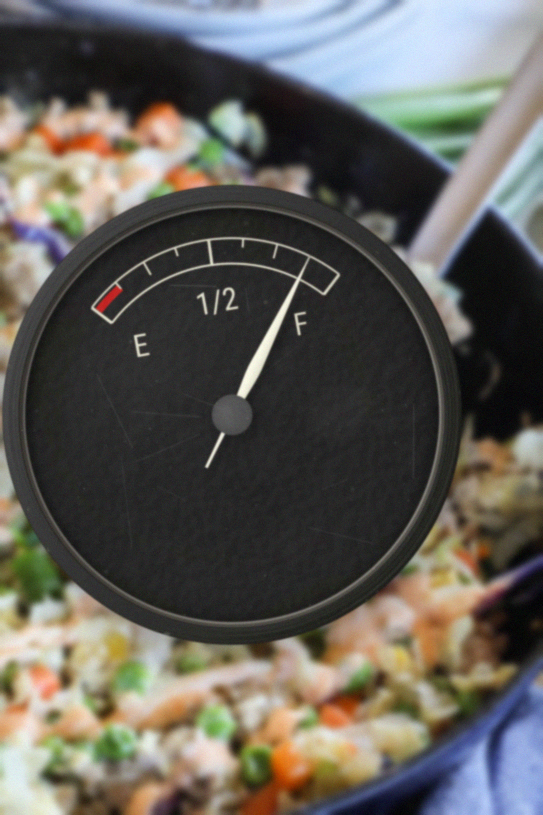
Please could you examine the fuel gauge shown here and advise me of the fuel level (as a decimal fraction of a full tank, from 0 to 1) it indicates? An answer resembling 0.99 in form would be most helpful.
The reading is 0.875
